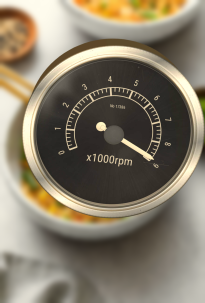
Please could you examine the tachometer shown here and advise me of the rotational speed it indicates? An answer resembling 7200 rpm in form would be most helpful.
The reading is 8800 rpm
